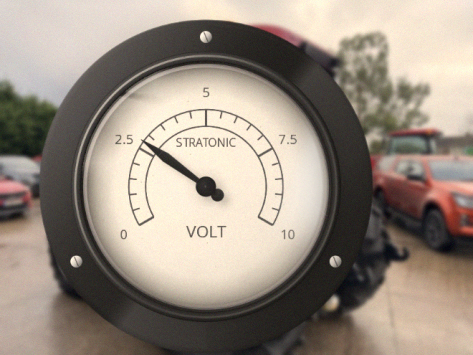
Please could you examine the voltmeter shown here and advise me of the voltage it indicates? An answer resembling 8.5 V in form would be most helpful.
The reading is 2.75 V
